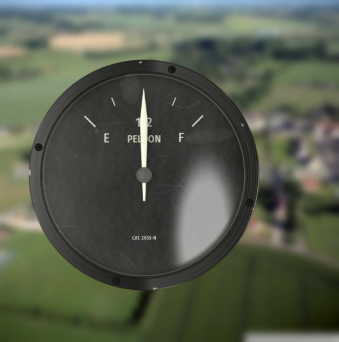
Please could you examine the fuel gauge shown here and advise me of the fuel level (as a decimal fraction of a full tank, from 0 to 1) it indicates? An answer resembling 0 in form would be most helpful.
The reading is 0.5
